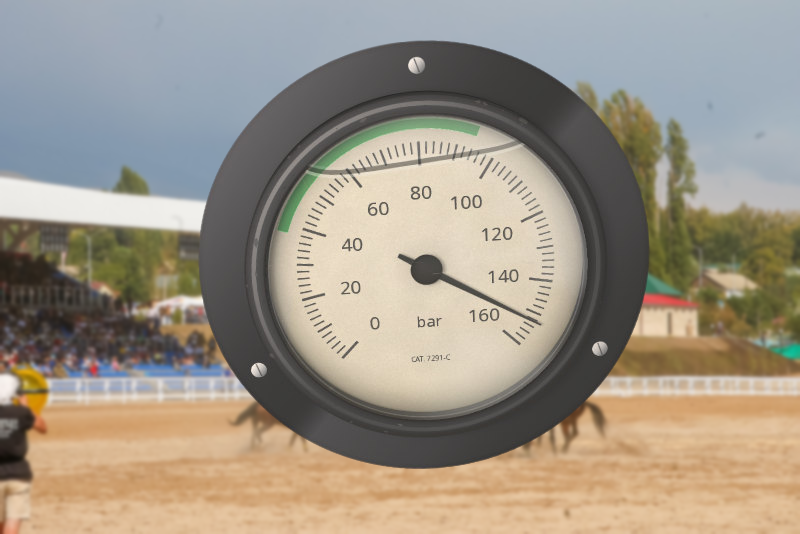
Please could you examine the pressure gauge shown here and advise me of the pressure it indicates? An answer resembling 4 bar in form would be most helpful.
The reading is 152 bar
